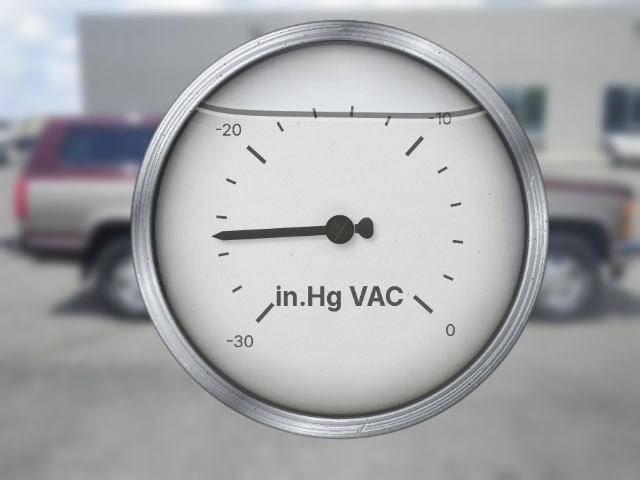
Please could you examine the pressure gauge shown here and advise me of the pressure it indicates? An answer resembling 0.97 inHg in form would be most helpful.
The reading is -25 inHg
